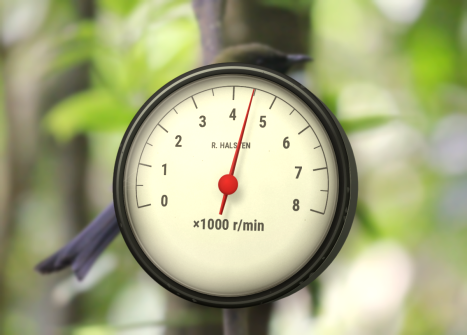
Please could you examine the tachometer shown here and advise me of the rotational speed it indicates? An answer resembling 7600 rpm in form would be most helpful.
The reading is 4500 rpm
